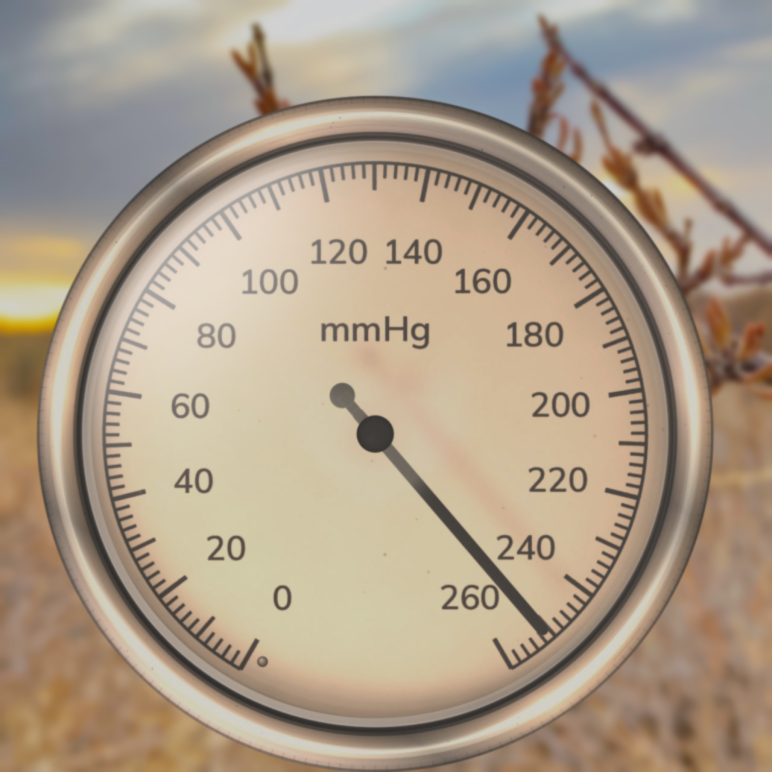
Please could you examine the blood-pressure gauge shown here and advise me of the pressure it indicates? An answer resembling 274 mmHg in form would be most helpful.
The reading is 251 mmHg
